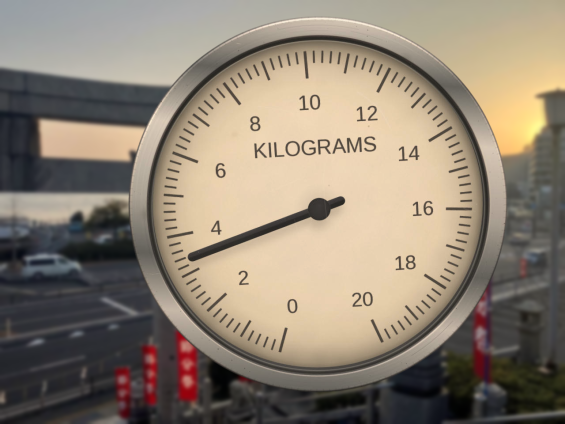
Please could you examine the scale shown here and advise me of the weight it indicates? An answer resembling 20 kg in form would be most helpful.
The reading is 3.4 kg
